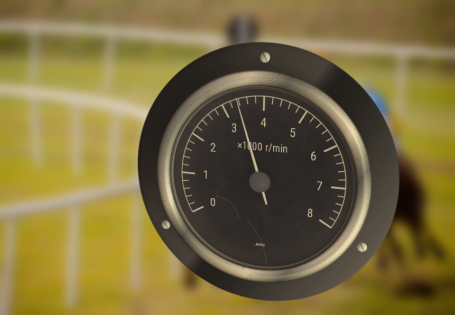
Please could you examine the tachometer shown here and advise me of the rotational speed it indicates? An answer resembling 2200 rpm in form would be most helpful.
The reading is 3400 rpm
